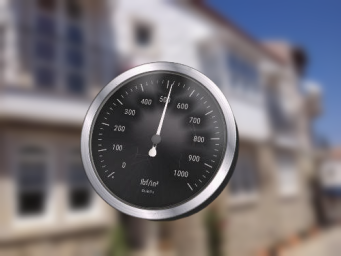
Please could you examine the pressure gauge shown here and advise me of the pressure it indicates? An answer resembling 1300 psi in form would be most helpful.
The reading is 520 psi
